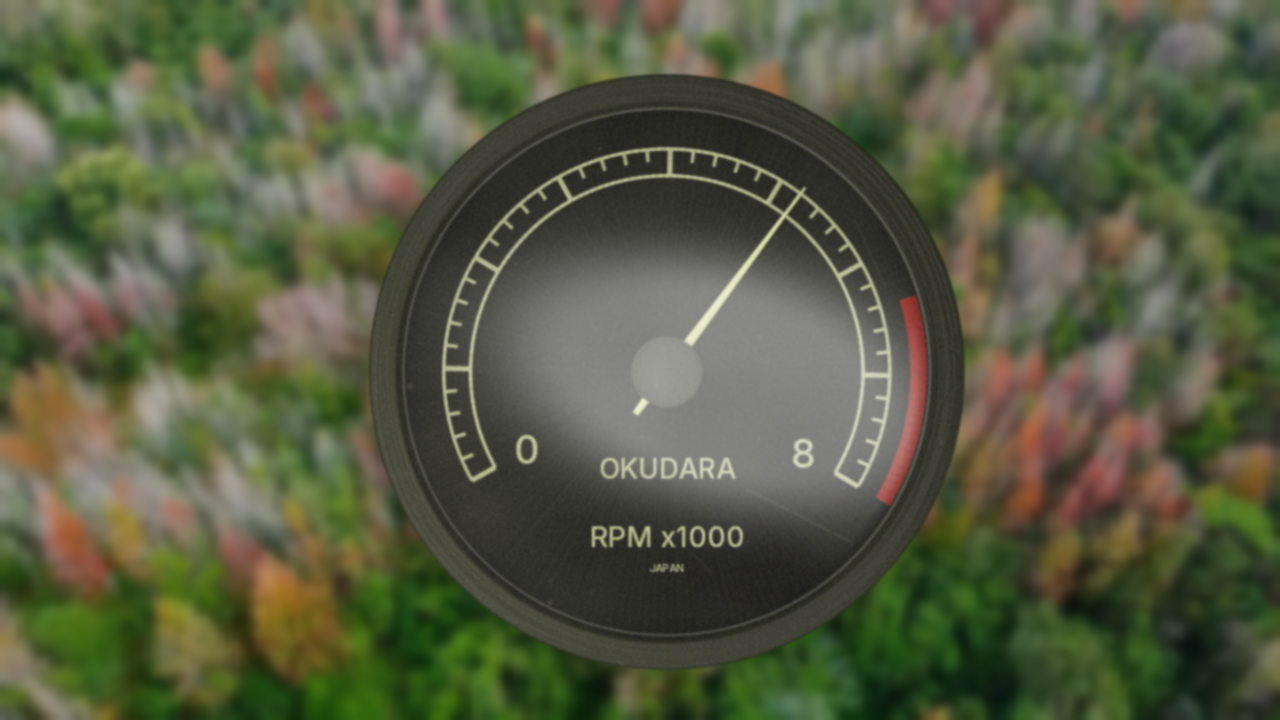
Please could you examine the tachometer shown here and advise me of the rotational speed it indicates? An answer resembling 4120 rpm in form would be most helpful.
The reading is 5200 rpm
